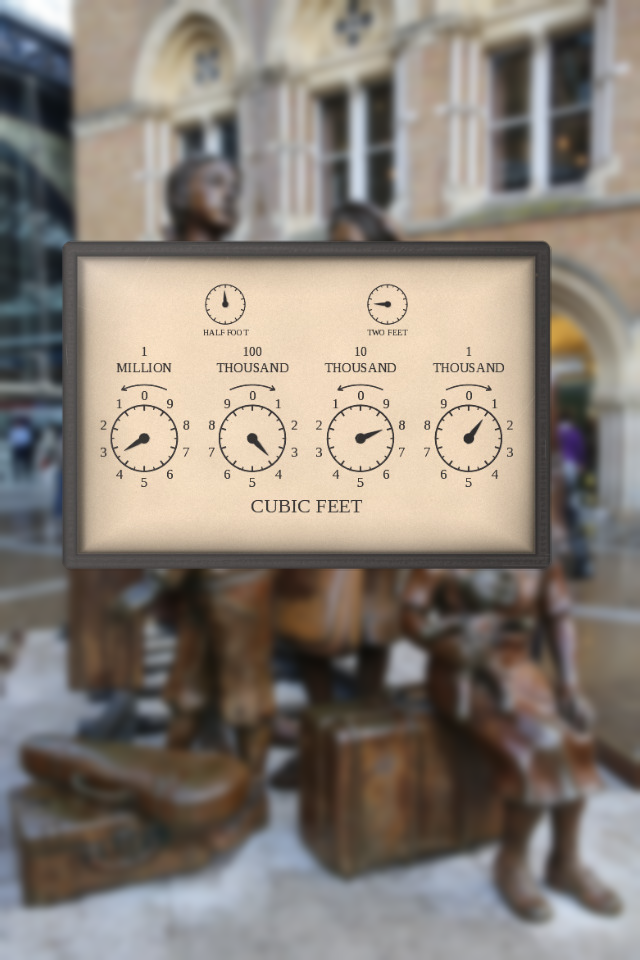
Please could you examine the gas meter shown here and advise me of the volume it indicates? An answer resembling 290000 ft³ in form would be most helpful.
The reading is 338100 ft³
